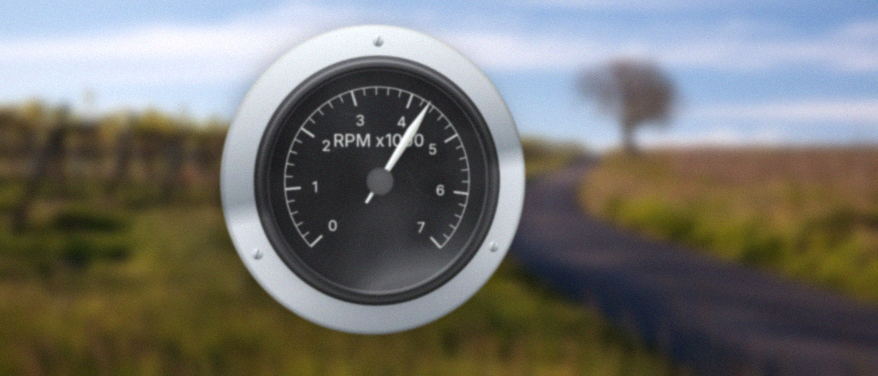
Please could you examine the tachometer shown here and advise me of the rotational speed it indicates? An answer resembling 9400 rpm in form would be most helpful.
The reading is 4300 rpm
